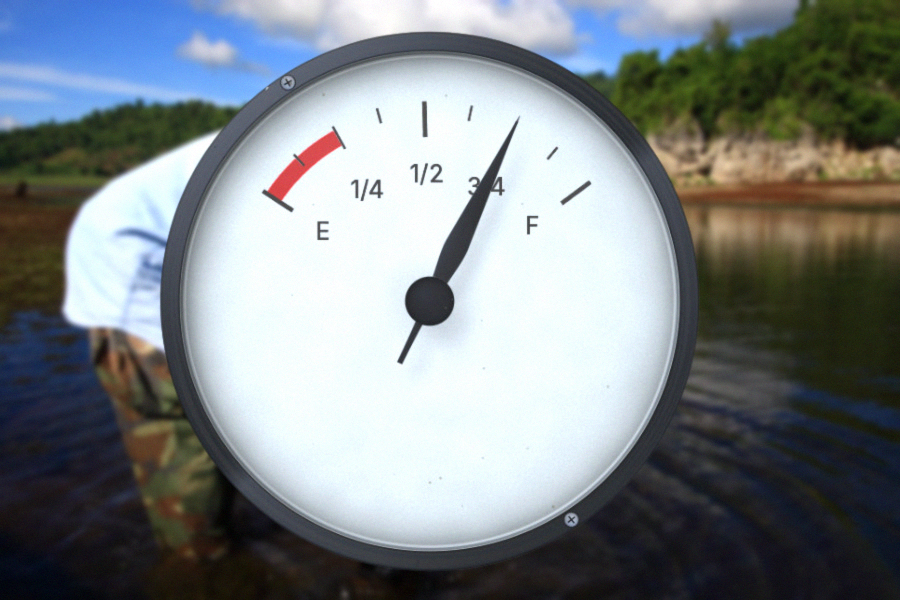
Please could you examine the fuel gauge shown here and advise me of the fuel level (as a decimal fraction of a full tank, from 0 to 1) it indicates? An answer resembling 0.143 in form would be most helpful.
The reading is 0.75
